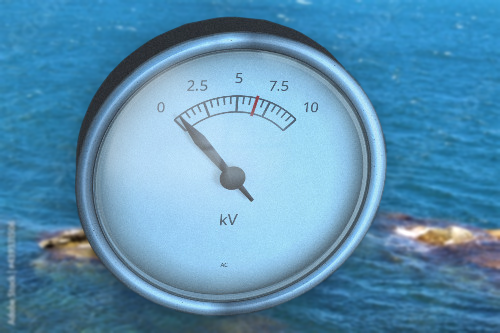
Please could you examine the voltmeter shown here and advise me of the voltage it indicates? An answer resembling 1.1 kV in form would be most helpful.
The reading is 0.5 kV
